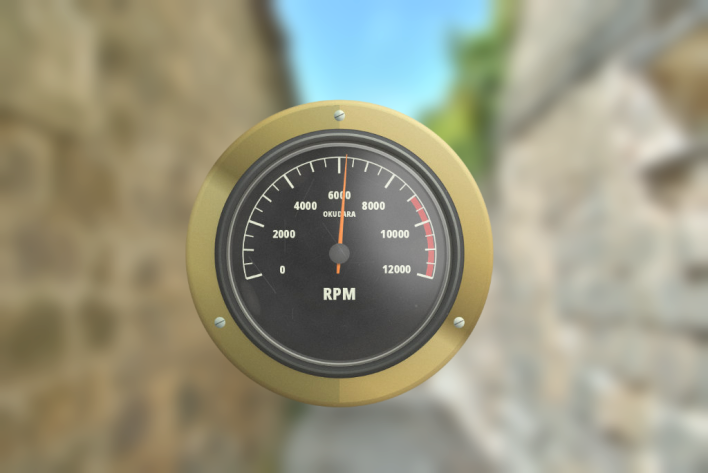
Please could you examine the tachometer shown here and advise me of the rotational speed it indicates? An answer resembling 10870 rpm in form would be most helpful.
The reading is 6250 rpm
